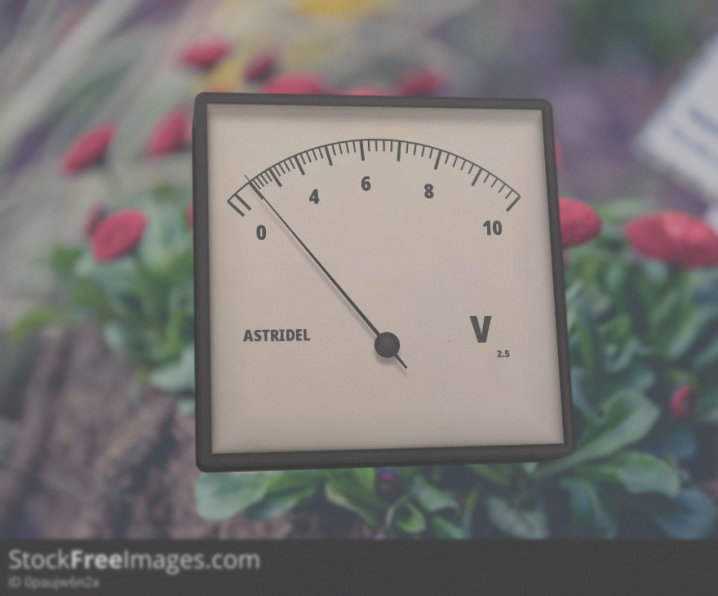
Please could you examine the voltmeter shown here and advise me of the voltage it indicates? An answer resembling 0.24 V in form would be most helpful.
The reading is 2 V
